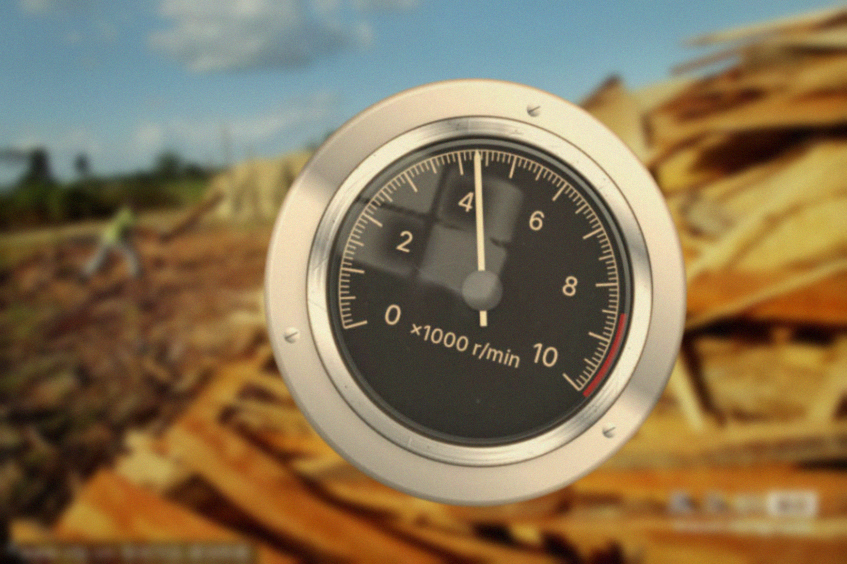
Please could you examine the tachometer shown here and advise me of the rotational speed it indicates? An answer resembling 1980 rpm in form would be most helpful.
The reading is 4300 rpm
